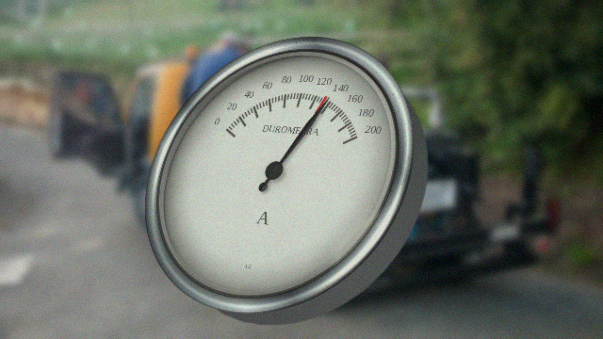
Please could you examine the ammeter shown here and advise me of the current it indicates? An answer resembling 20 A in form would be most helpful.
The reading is 140 A
